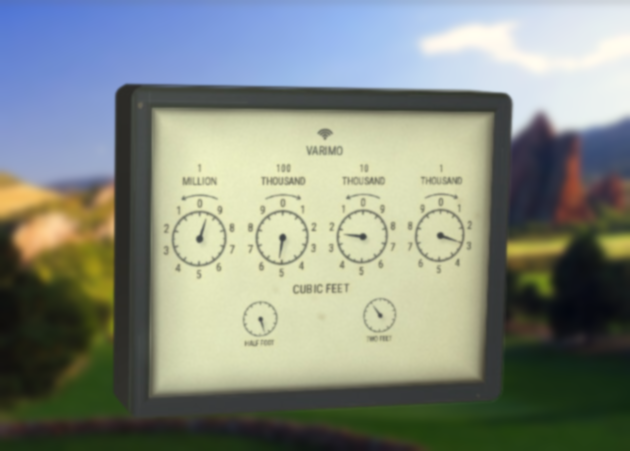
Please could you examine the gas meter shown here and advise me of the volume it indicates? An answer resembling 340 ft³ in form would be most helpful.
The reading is 952300 ft³
